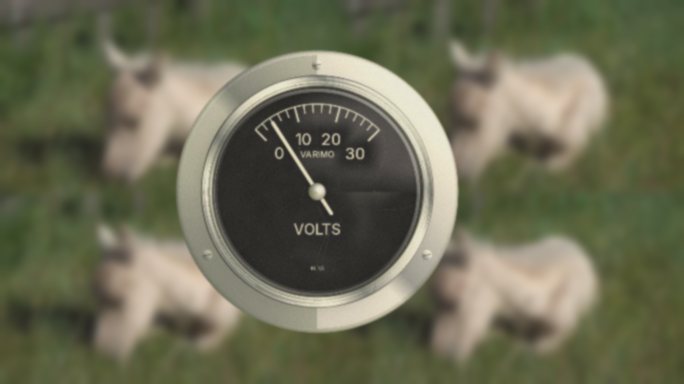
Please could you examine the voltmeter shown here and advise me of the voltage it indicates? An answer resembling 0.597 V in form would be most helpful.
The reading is 4 V
